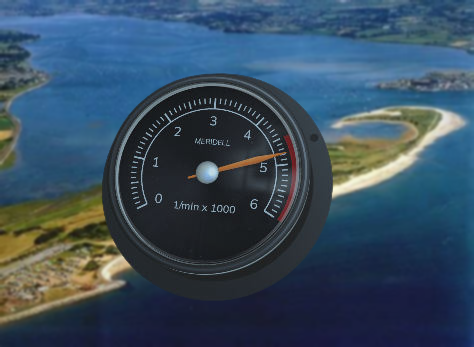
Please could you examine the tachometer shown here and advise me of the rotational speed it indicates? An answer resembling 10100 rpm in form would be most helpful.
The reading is 4800 rpm
